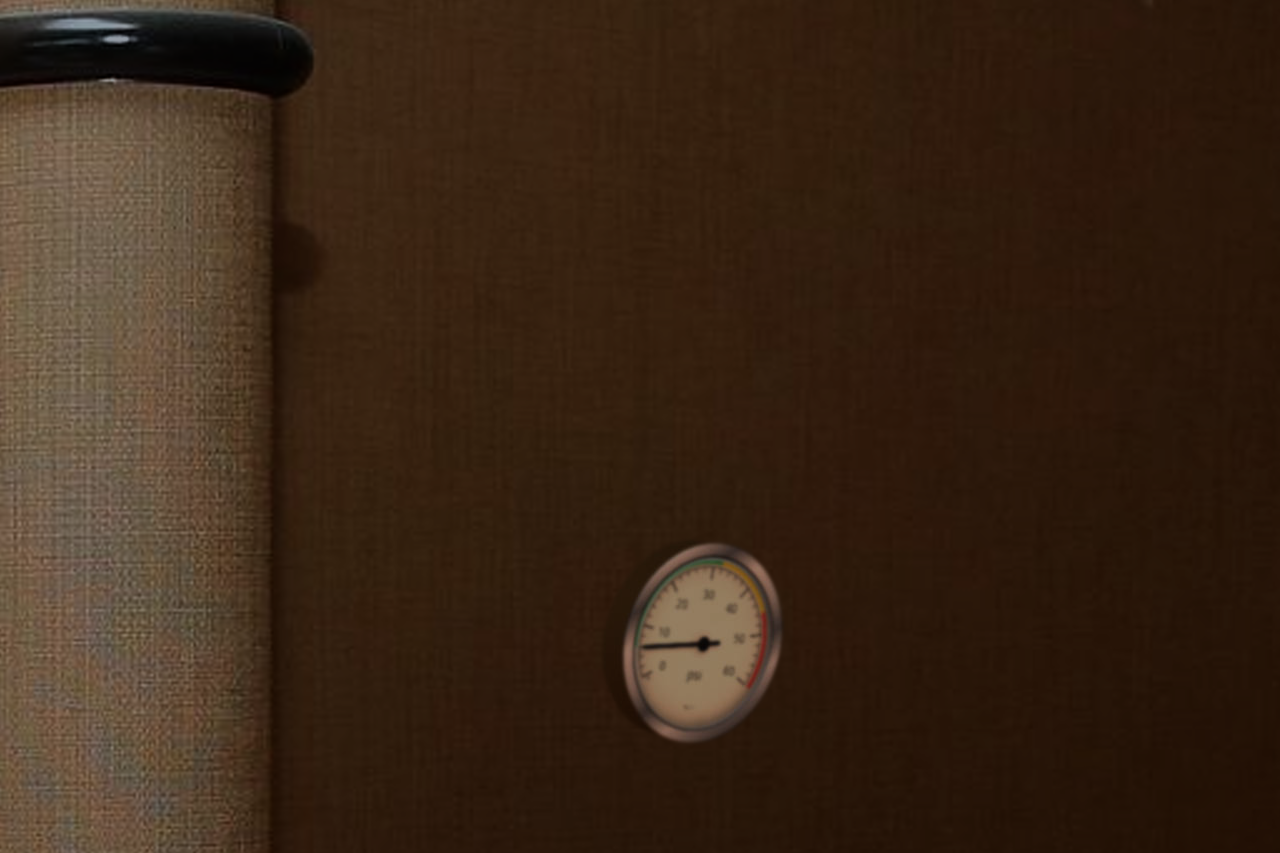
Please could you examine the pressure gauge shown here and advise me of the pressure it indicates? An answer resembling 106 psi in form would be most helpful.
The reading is 6 psi
